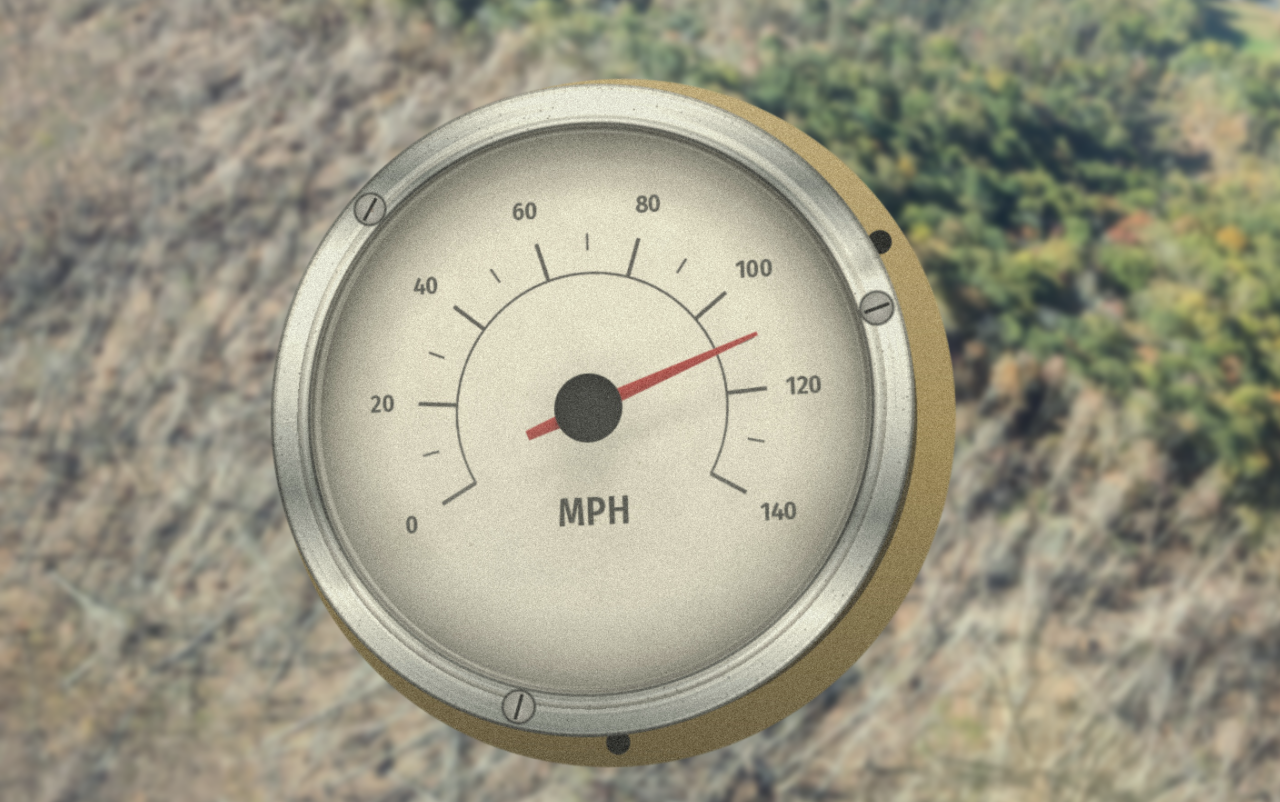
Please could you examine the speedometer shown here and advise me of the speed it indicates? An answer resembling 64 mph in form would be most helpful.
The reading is 110 mph
